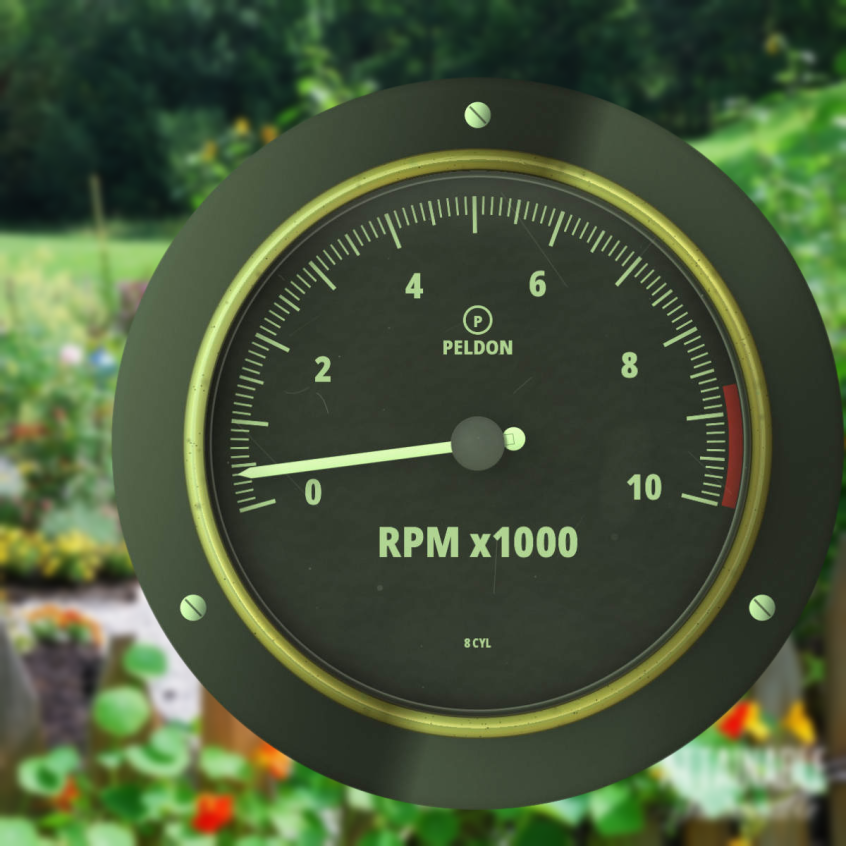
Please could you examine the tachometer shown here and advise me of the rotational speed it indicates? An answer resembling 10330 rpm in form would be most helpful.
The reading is 400 rpm
